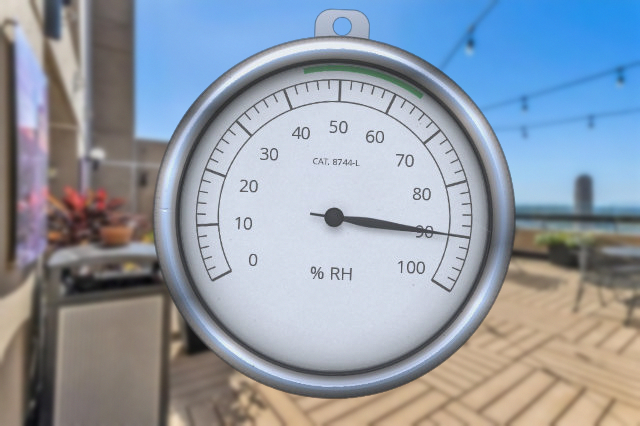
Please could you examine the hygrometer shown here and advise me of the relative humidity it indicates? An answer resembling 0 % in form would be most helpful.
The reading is 90 %
